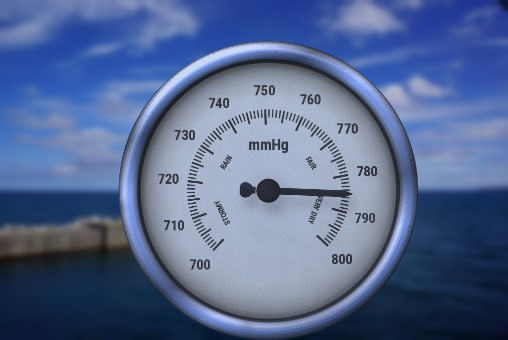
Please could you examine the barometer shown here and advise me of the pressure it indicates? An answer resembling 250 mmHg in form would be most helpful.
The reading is 785 mmHg
